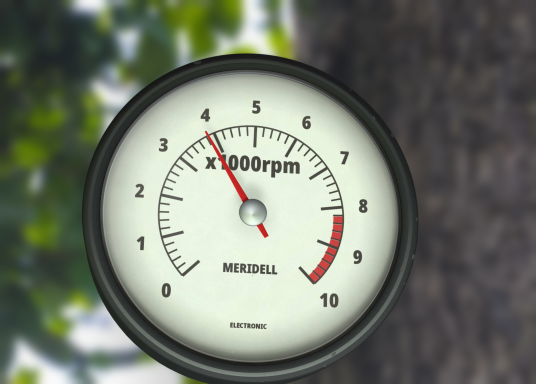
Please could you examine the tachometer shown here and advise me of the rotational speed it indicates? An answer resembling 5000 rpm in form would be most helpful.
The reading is 3800 rpm
